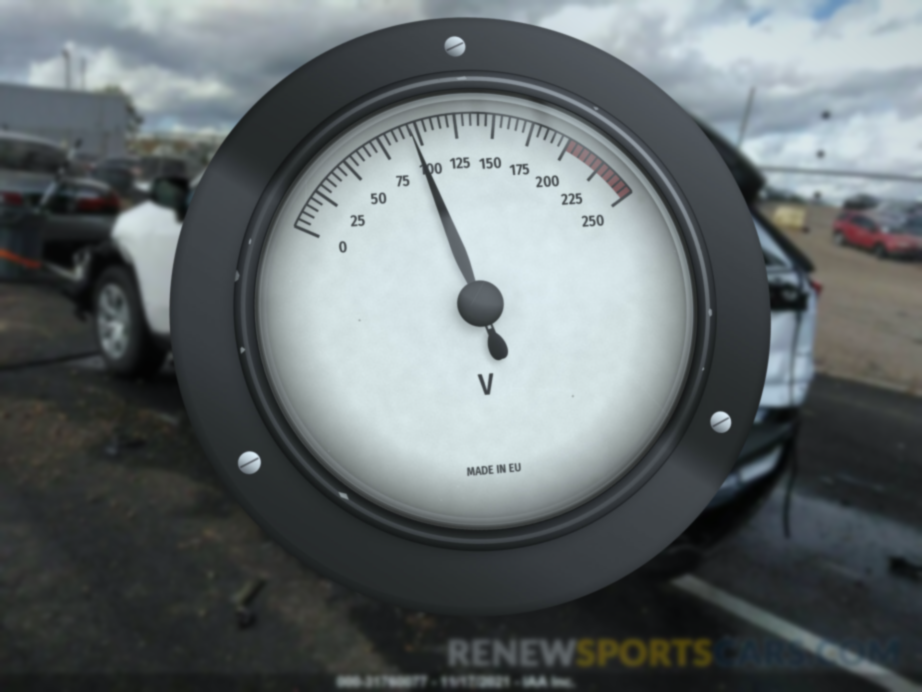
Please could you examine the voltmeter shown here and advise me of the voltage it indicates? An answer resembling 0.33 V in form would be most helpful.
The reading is 95 V
